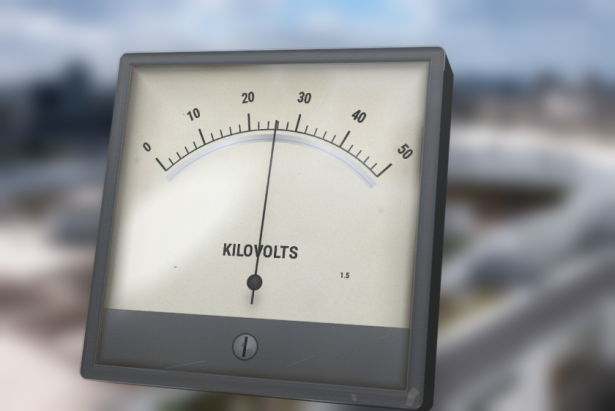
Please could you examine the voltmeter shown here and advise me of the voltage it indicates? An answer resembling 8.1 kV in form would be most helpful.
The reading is 26 kV
